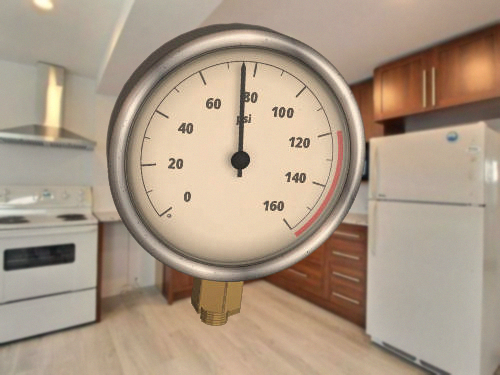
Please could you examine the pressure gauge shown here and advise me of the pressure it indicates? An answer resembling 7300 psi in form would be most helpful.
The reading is 75 psi
